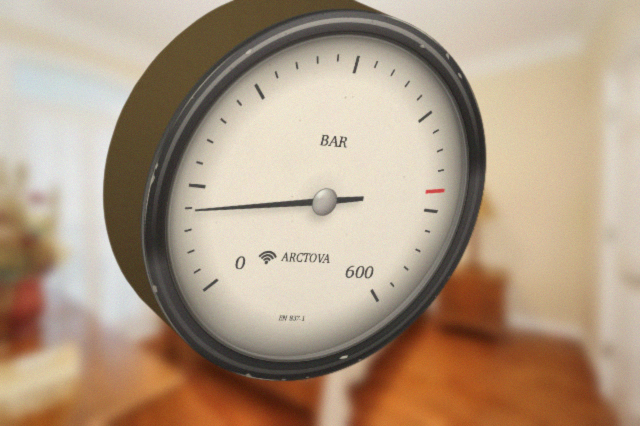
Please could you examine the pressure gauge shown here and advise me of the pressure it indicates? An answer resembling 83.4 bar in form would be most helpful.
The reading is 80 bar
